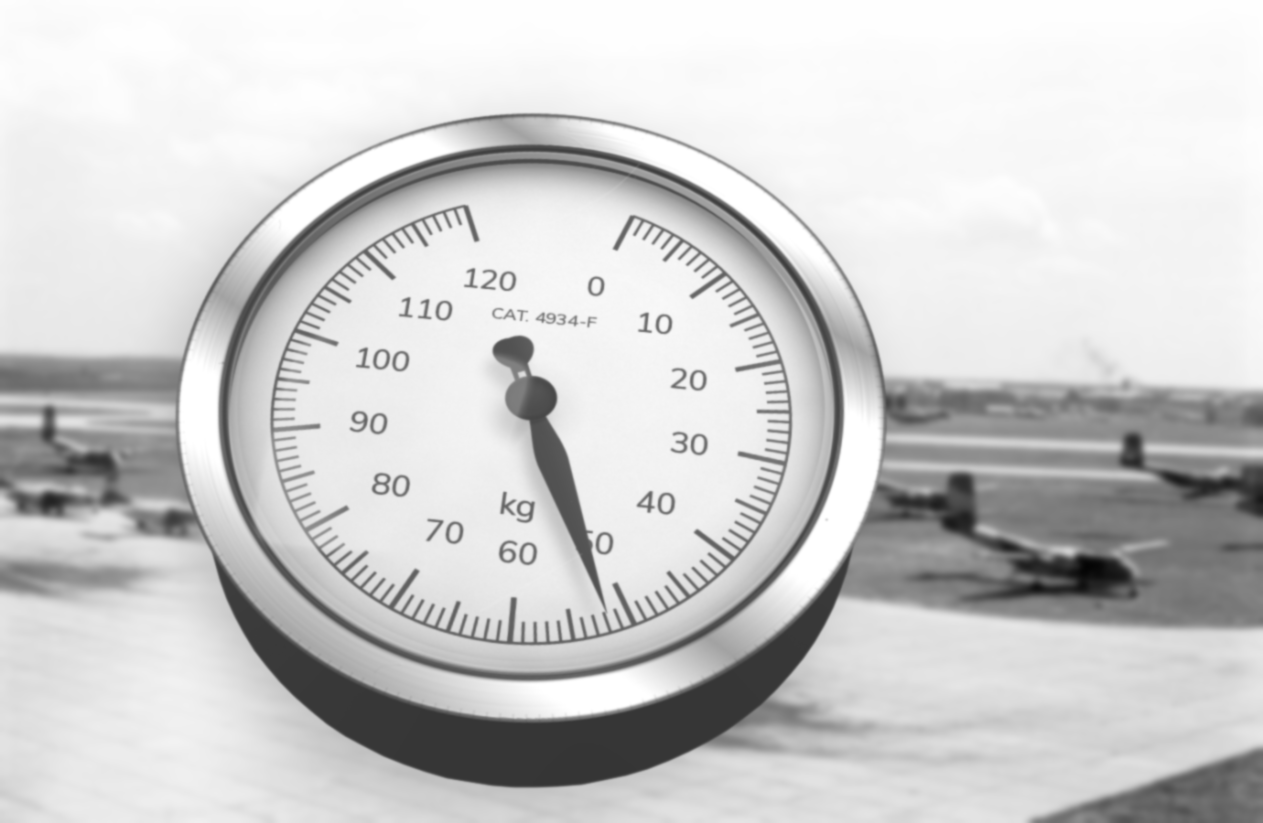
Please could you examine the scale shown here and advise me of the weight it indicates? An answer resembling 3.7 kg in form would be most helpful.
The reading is 52 kg
